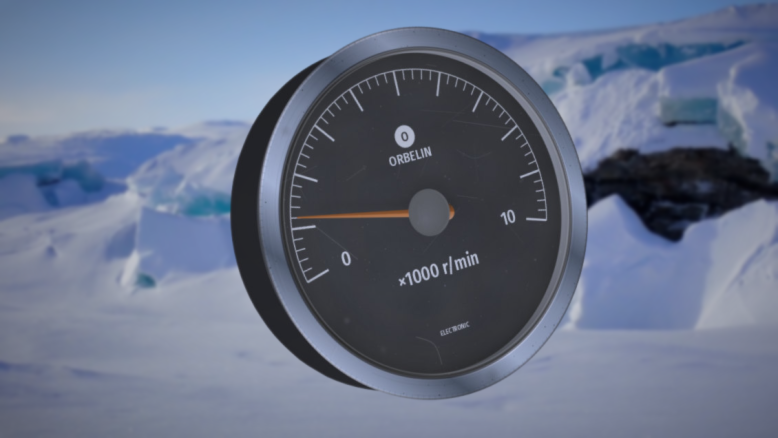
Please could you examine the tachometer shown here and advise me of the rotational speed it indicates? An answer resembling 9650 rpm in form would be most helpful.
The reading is 1200 rpm
